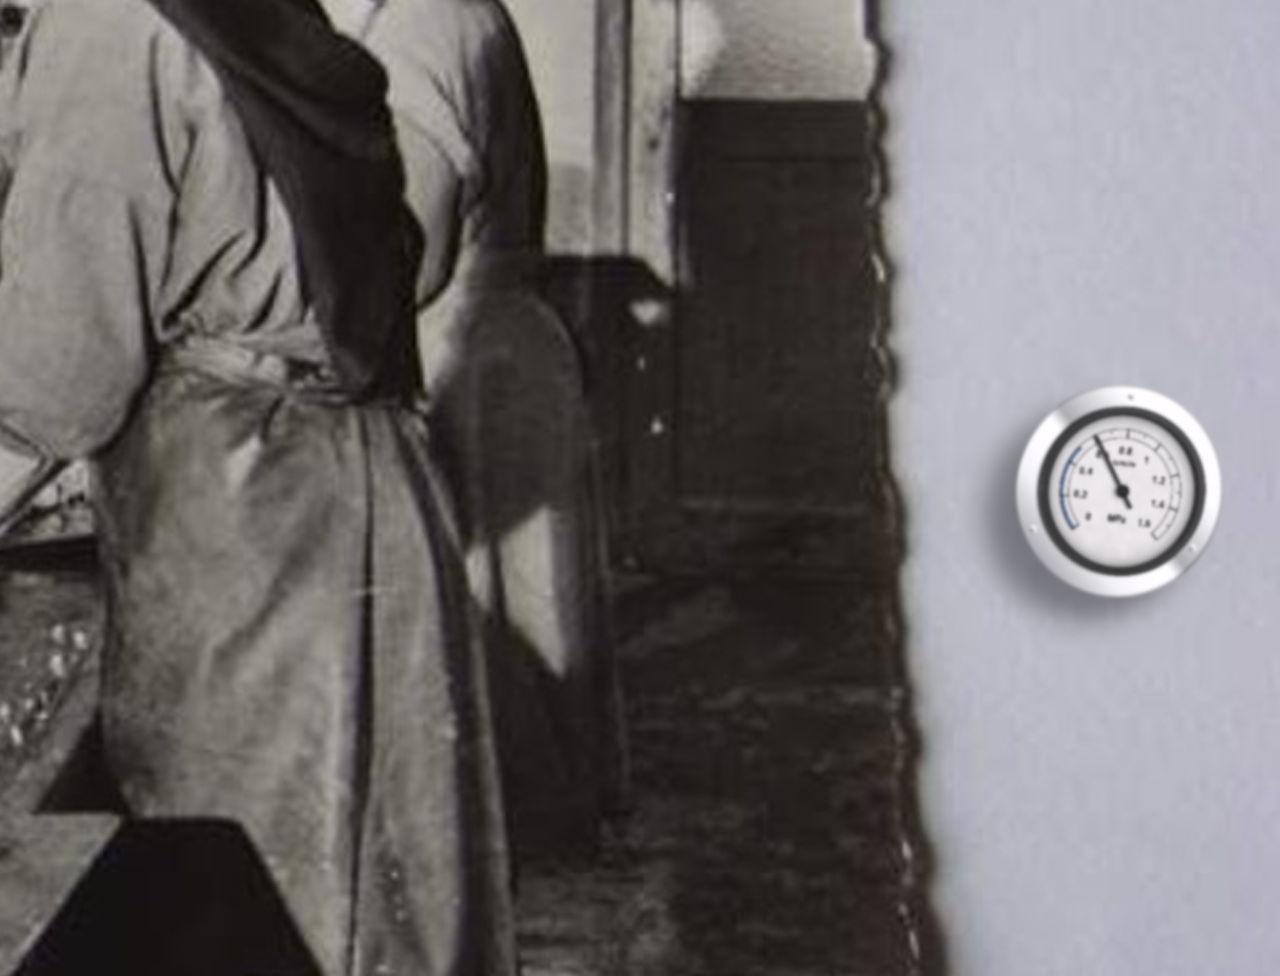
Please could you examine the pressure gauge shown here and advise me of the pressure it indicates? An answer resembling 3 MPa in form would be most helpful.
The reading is 0.6 MPa
